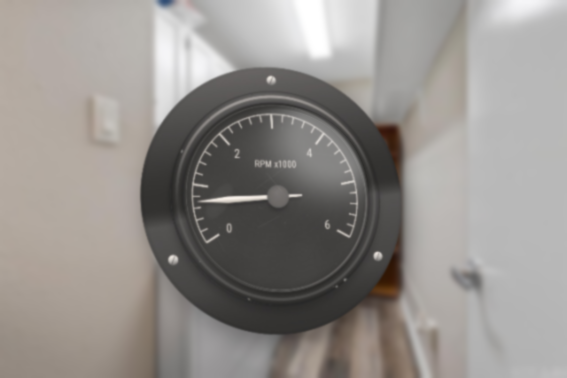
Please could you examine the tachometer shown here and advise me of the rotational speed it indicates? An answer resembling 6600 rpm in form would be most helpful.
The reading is 700 rpm
